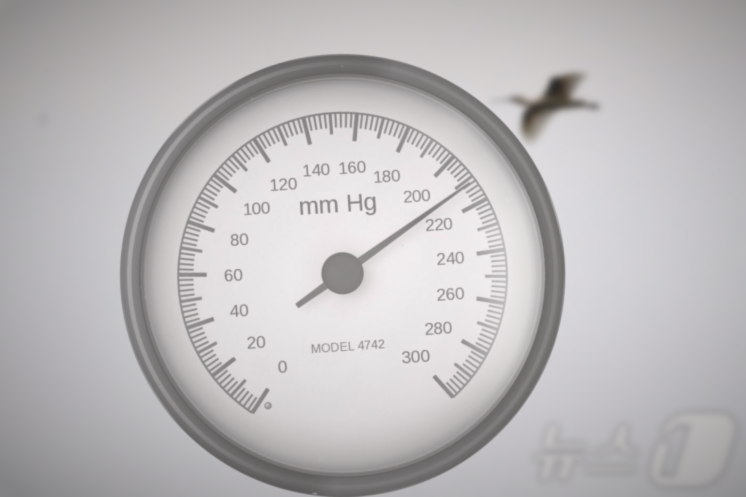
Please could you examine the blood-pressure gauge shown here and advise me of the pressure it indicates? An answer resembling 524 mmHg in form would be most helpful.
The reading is 212 mmHg
